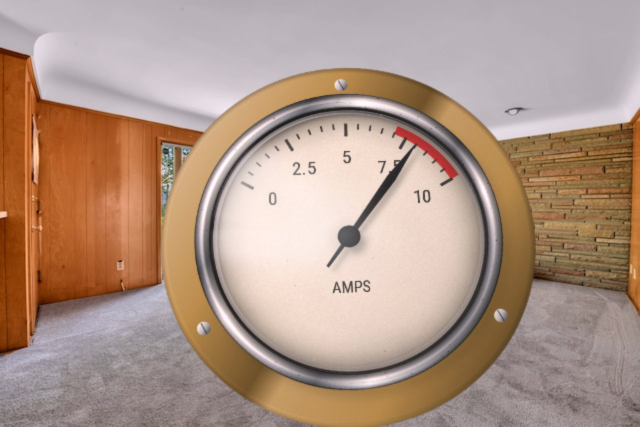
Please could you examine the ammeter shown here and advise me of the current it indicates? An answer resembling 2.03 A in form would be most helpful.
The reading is 8 A
